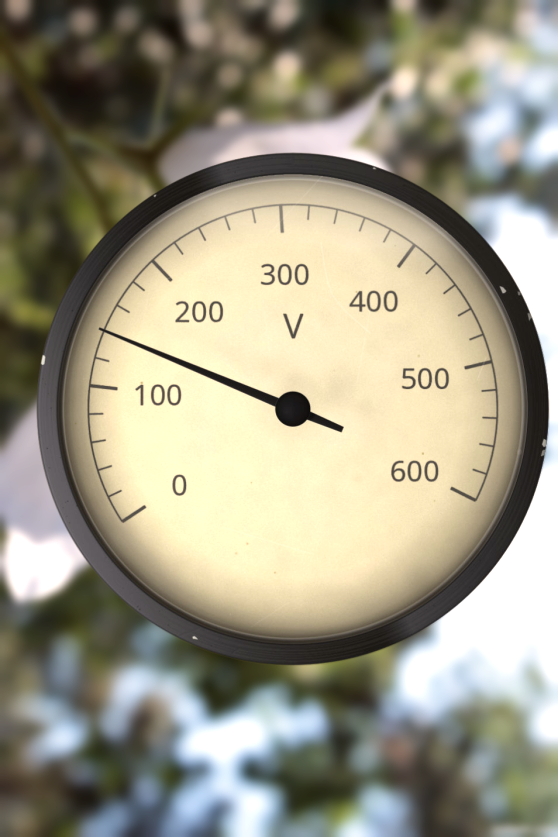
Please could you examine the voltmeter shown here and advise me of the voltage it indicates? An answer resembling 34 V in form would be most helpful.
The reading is 140 V
